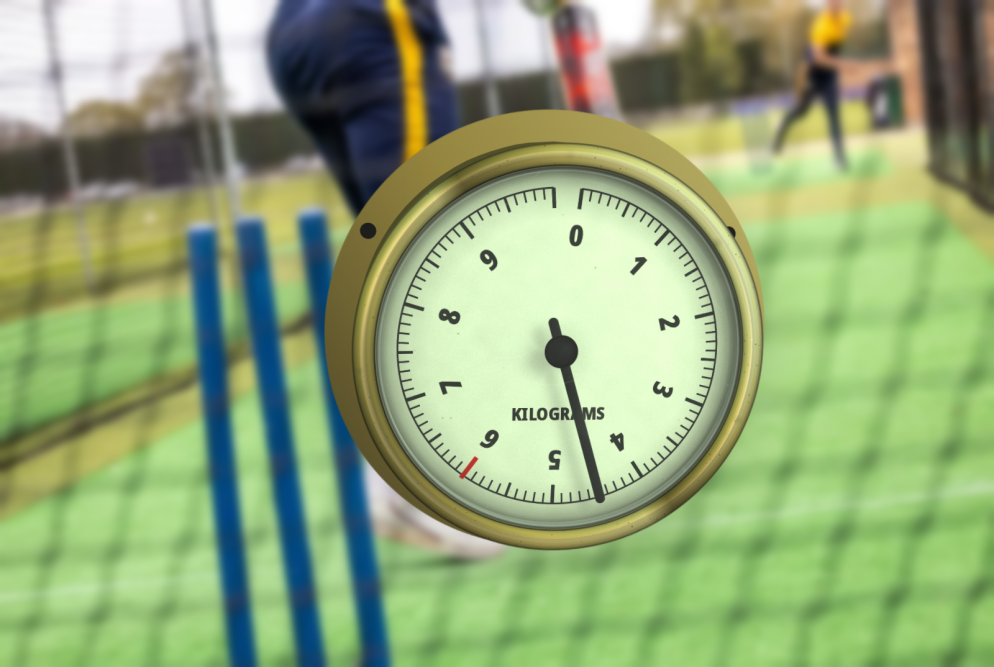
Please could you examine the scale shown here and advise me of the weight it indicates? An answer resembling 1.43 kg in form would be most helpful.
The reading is 4.5 kg
